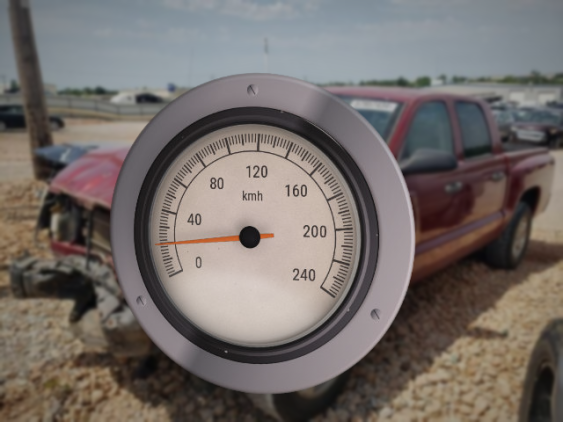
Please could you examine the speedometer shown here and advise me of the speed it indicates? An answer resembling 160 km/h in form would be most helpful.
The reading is 20 km/h
